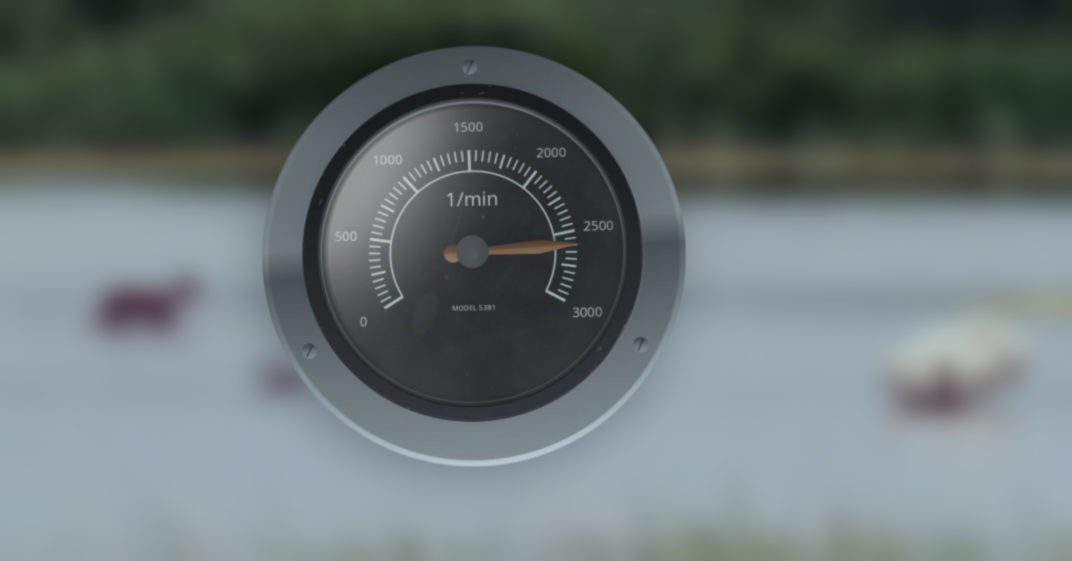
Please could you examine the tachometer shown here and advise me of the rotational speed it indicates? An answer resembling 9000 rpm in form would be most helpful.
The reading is 2600 rpm
